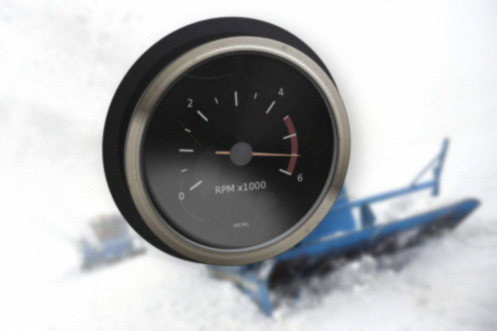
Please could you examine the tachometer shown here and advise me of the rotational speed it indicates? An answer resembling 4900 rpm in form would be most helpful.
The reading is 5500 rpm
